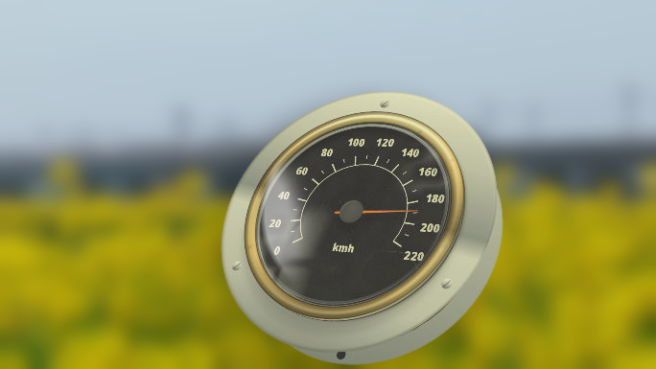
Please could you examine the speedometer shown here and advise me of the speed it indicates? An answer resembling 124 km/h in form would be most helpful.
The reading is 190 km/h
